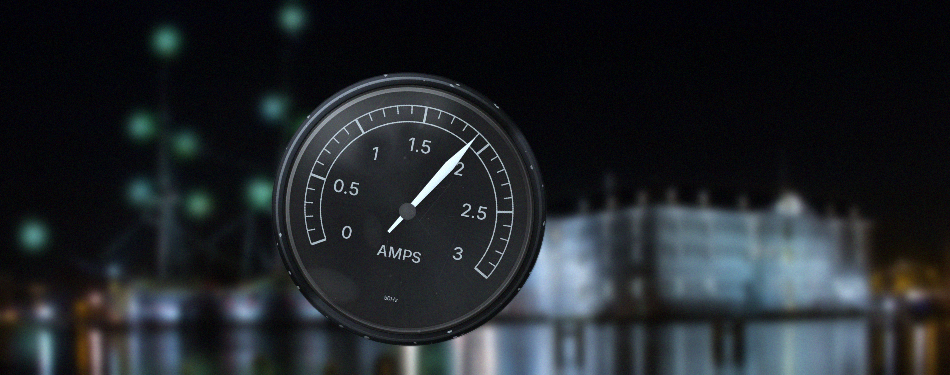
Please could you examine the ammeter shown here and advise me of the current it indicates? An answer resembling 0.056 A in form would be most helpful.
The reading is 1.9 A
